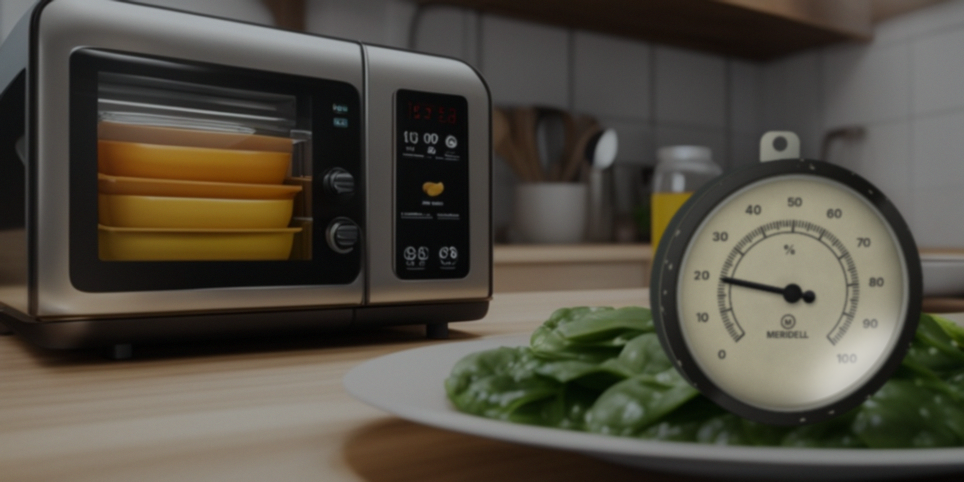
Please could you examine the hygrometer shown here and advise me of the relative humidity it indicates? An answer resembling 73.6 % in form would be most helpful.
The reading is 20 %
